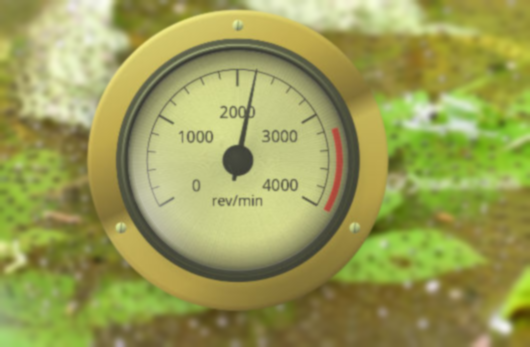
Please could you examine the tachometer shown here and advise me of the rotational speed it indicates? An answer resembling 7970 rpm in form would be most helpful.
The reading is 2200 rpm
